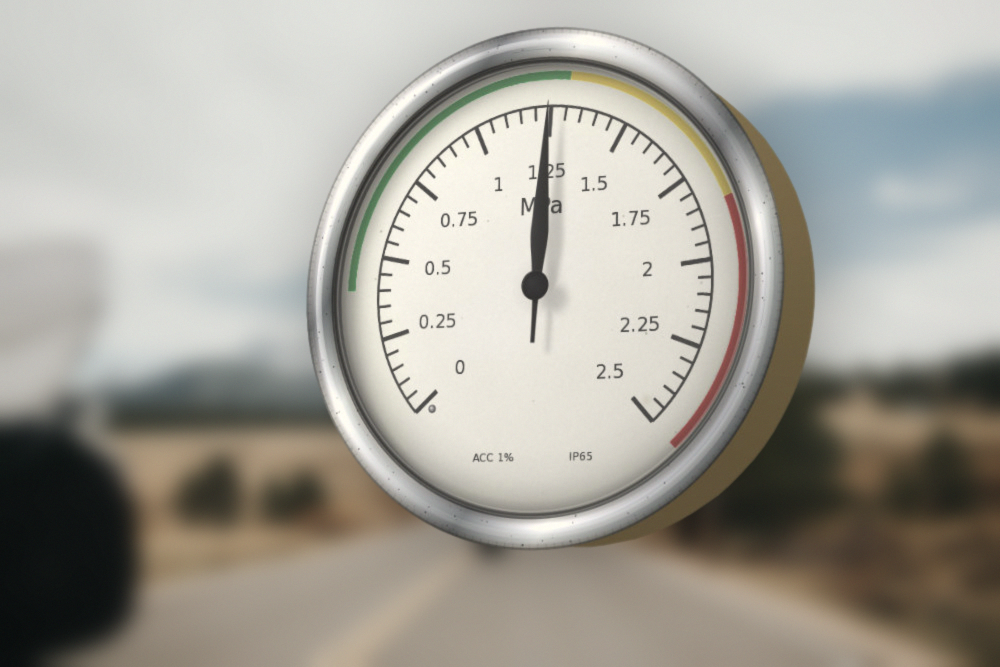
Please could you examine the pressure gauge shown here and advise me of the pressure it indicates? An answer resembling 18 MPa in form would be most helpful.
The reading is 1.25 MPa
